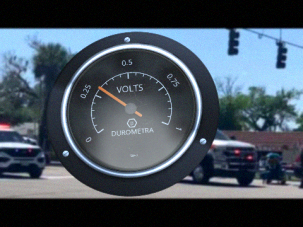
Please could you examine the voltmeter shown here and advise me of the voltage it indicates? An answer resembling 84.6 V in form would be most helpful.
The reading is 0.3 V
